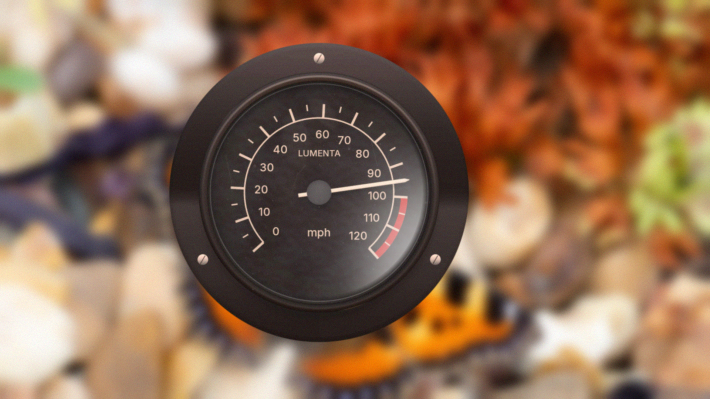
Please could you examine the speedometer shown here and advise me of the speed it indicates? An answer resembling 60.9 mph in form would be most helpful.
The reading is 95 mph
